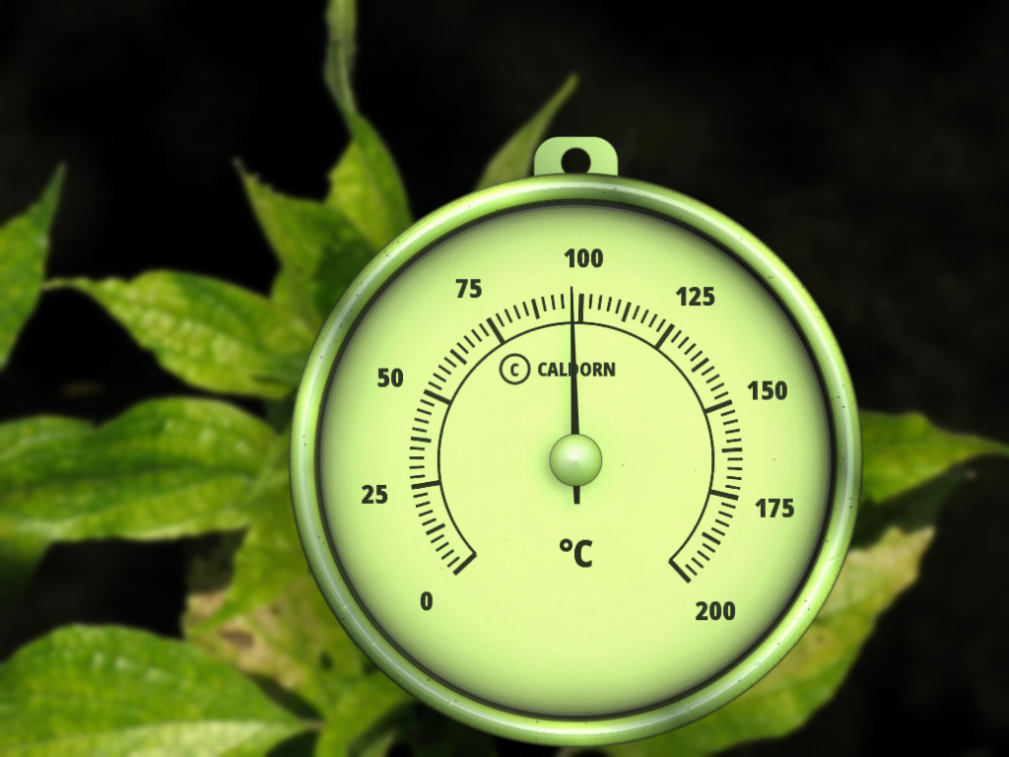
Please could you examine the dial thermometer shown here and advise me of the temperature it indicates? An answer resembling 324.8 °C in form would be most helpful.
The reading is 97.5 °C
